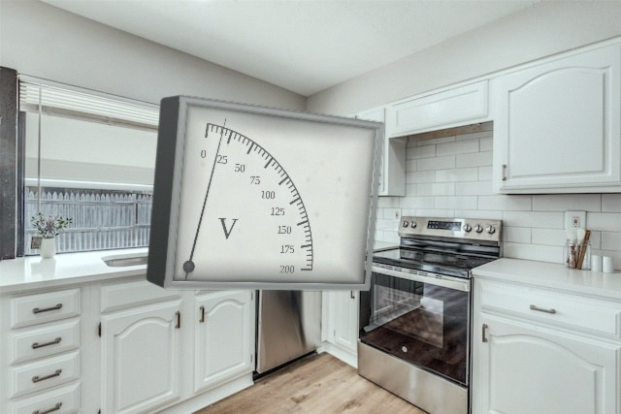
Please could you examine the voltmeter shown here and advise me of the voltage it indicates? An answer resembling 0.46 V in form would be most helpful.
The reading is 15 V
